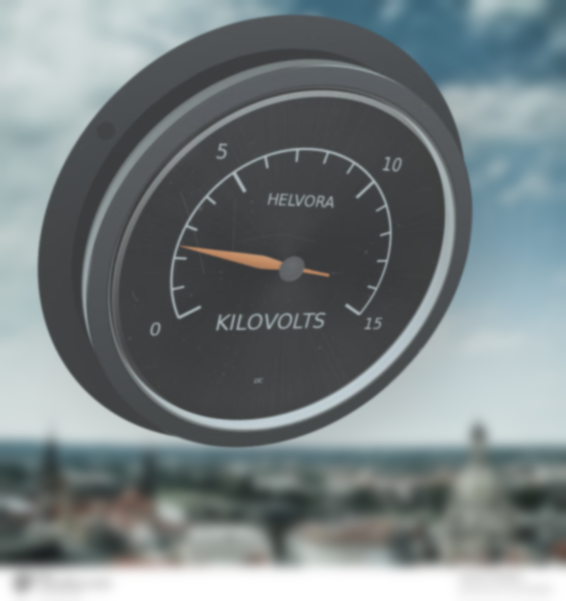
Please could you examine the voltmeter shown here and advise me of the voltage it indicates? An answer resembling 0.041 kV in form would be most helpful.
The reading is 2.5 kV
